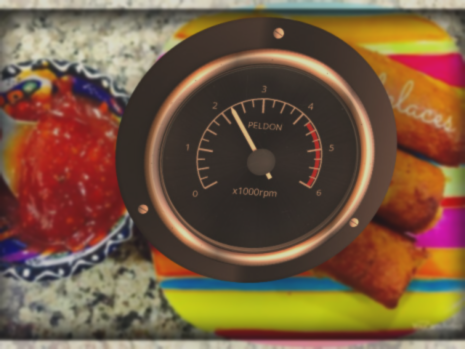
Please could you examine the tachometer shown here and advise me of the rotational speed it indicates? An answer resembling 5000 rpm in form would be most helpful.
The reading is 2250 rpm
